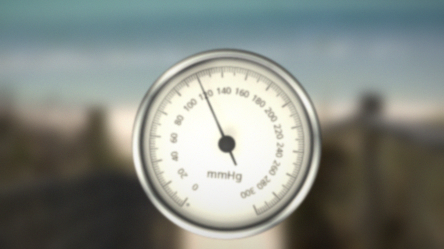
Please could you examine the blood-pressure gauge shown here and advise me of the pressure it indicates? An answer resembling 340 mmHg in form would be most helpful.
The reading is 120 mmHg
